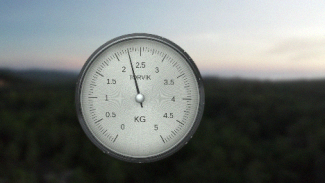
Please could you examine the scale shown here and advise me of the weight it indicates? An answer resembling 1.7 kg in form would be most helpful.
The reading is 2.25 kg
